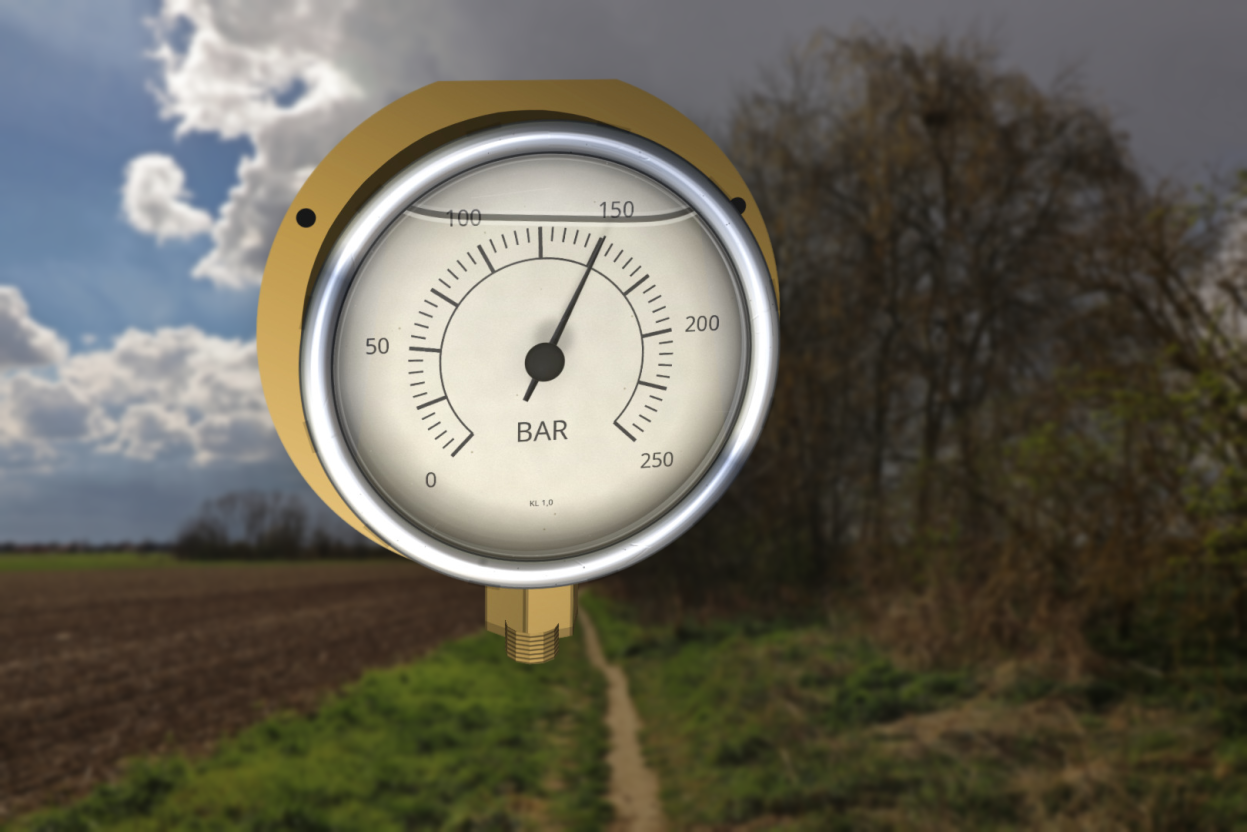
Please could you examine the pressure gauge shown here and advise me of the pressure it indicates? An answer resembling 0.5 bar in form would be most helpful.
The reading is 150 bar
